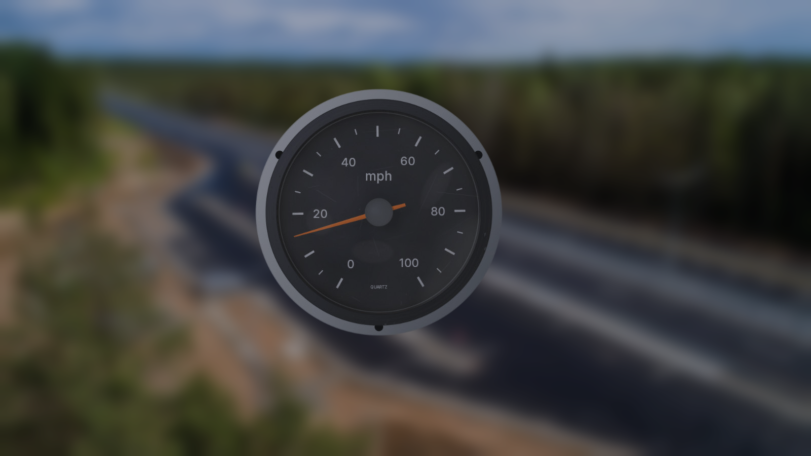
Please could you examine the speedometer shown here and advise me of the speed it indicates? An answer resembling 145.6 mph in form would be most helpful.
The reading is 15 mph
